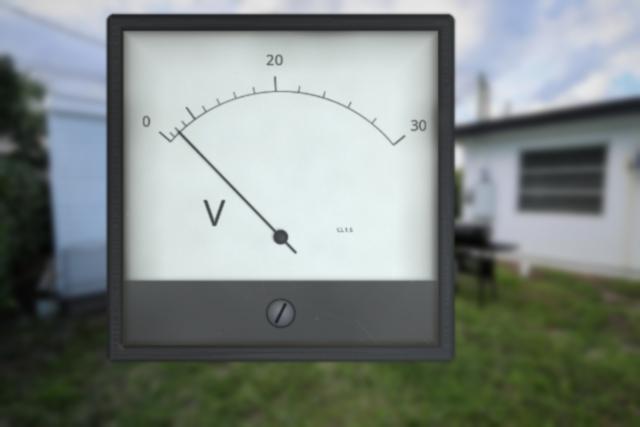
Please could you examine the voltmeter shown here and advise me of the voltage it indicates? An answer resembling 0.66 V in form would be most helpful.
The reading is 6 V
